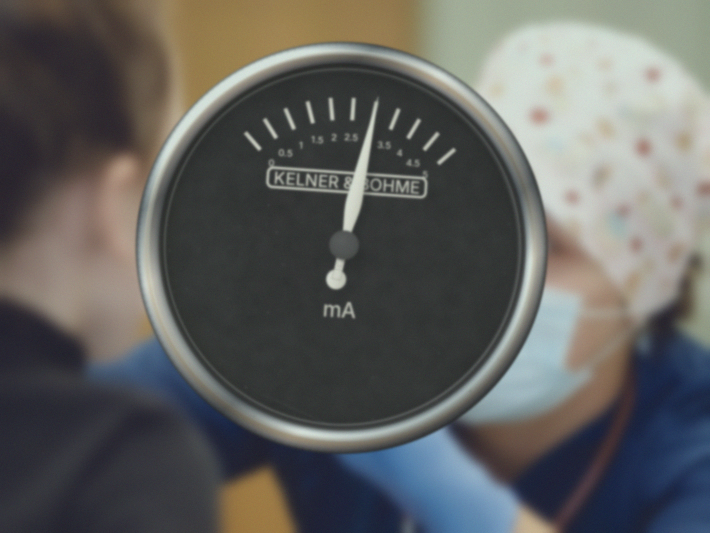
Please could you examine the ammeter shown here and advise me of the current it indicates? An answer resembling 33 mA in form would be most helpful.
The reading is 3 mA
